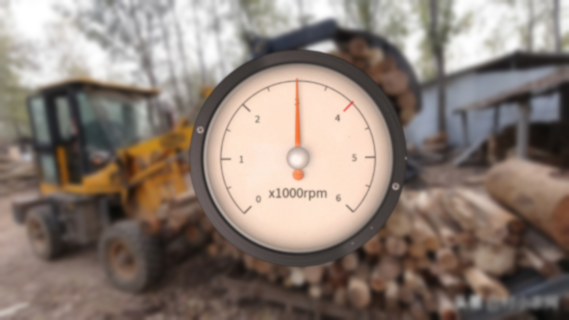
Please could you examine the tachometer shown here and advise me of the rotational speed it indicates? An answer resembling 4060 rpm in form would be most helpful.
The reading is 3000 rpm
